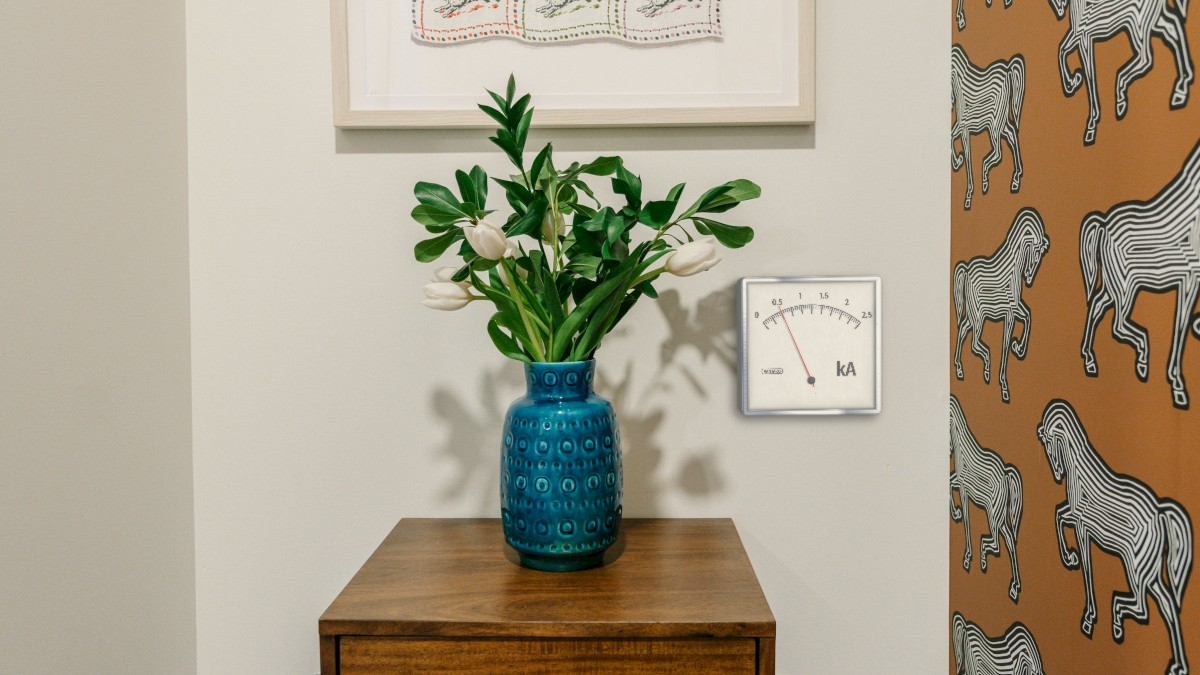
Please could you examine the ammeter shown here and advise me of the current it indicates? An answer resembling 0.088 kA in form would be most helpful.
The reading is 0.5 kA
